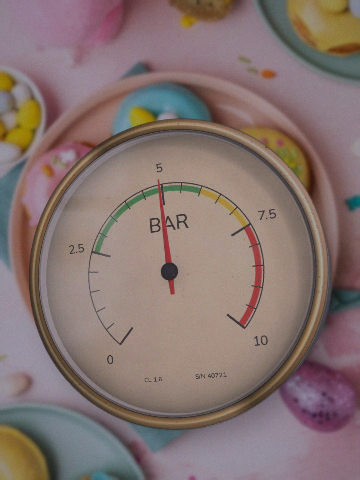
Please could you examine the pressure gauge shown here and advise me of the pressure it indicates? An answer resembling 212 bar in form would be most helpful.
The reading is 5 bar
